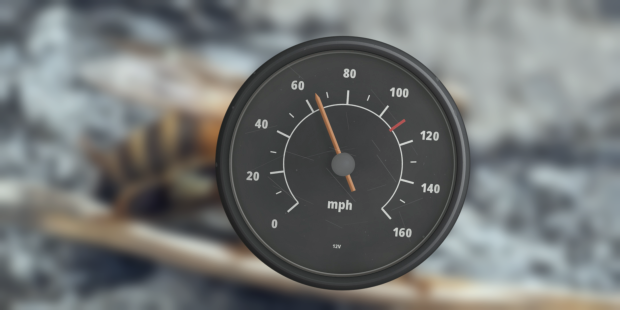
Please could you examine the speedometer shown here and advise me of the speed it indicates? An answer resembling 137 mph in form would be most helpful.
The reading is 65 mph
